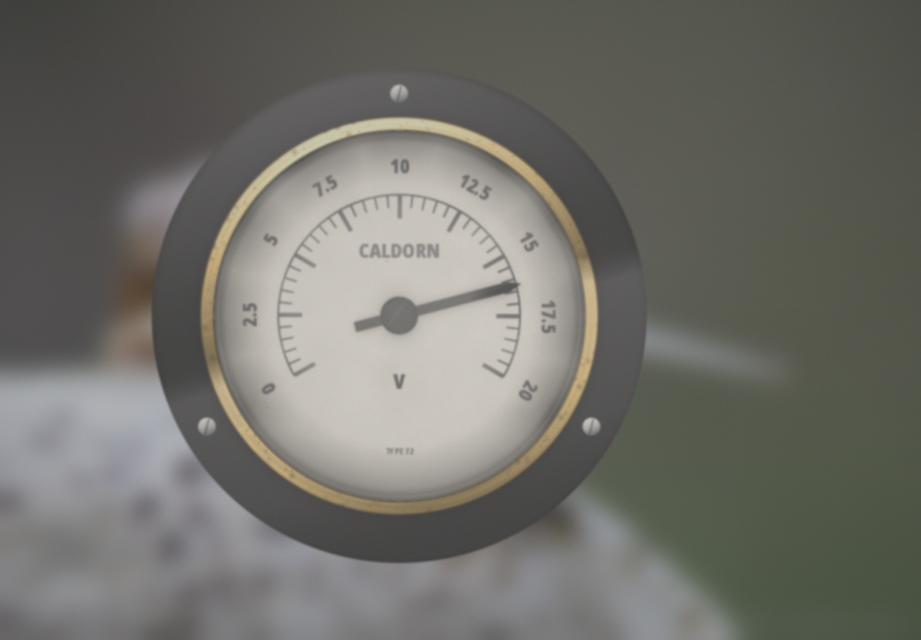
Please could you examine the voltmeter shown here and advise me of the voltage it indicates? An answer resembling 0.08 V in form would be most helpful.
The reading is 16.25 V
